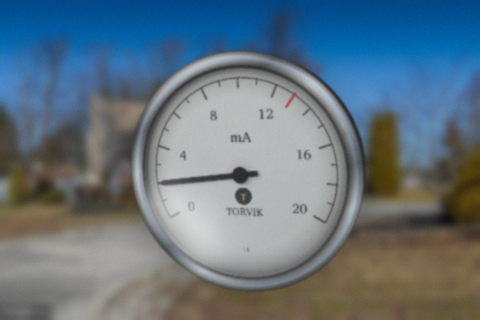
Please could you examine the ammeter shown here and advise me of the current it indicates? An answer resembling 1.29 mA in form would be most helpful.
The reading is 2 mA
